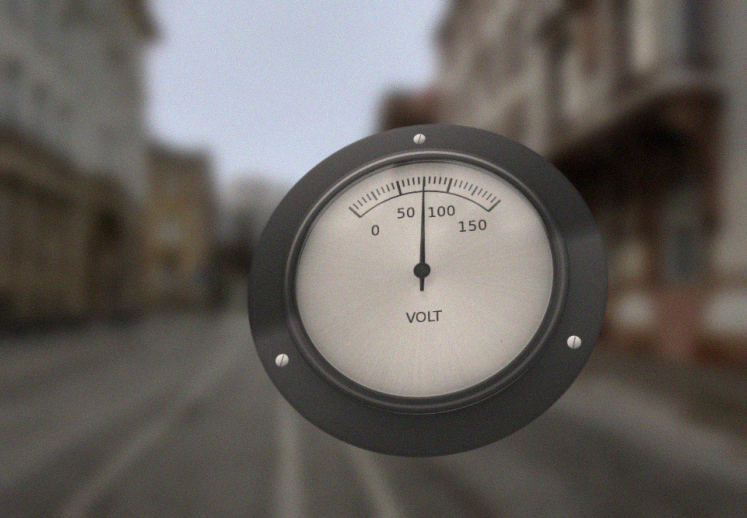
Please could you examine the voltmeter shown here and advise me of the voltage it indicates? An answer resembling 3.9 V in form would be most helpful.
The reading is 75 V
